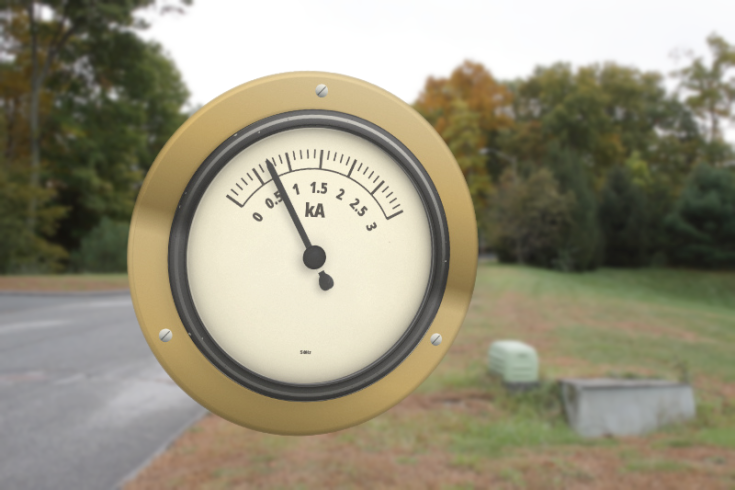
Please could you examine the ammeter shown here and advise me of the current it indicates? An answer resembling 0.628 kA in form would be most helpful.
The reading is 0.7 kA
